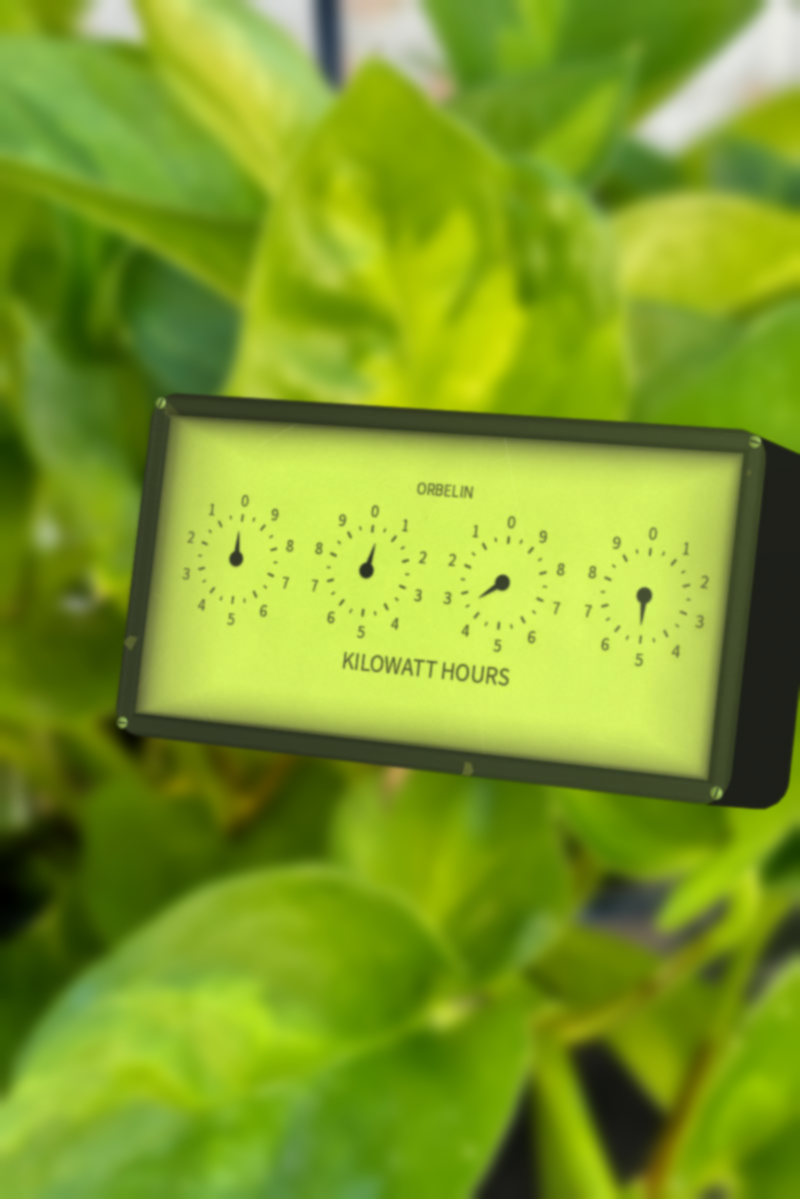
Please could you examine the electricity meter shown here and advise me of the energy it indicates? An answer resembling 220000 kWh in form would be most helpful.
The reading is 35 kWh
